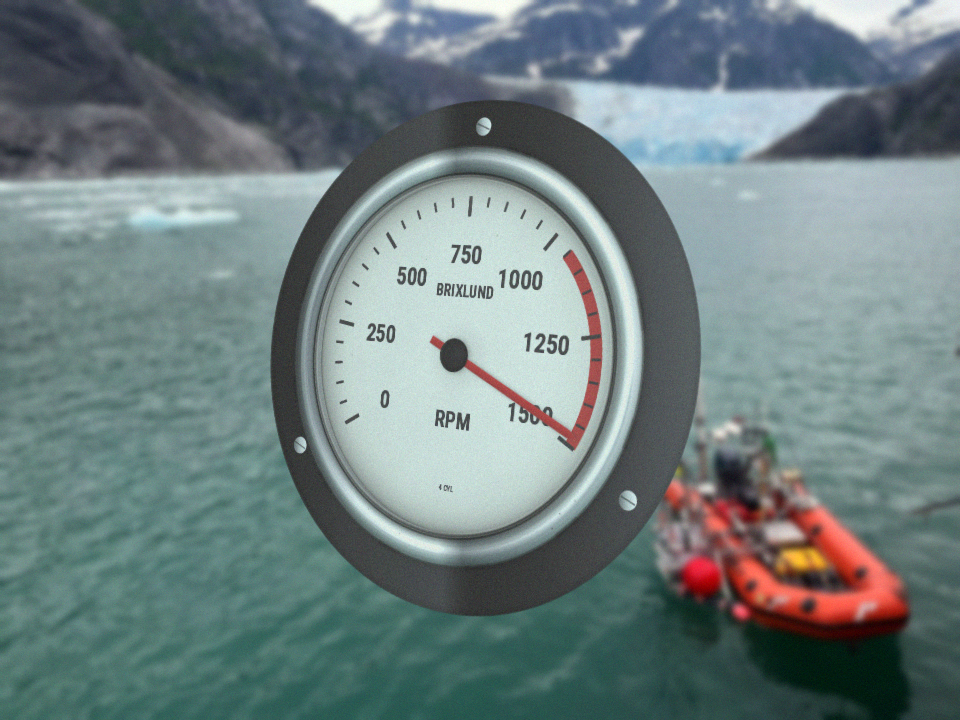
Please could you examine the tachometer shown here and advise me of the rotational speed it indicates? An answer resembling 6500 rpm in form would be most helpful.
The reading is 1475 rpm
